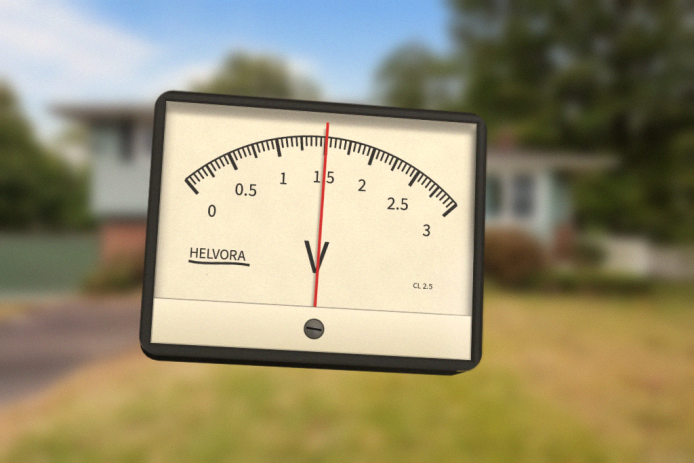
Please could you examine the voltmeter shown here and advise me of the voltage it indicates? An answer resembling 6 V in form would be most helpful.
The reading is 1.5 V
